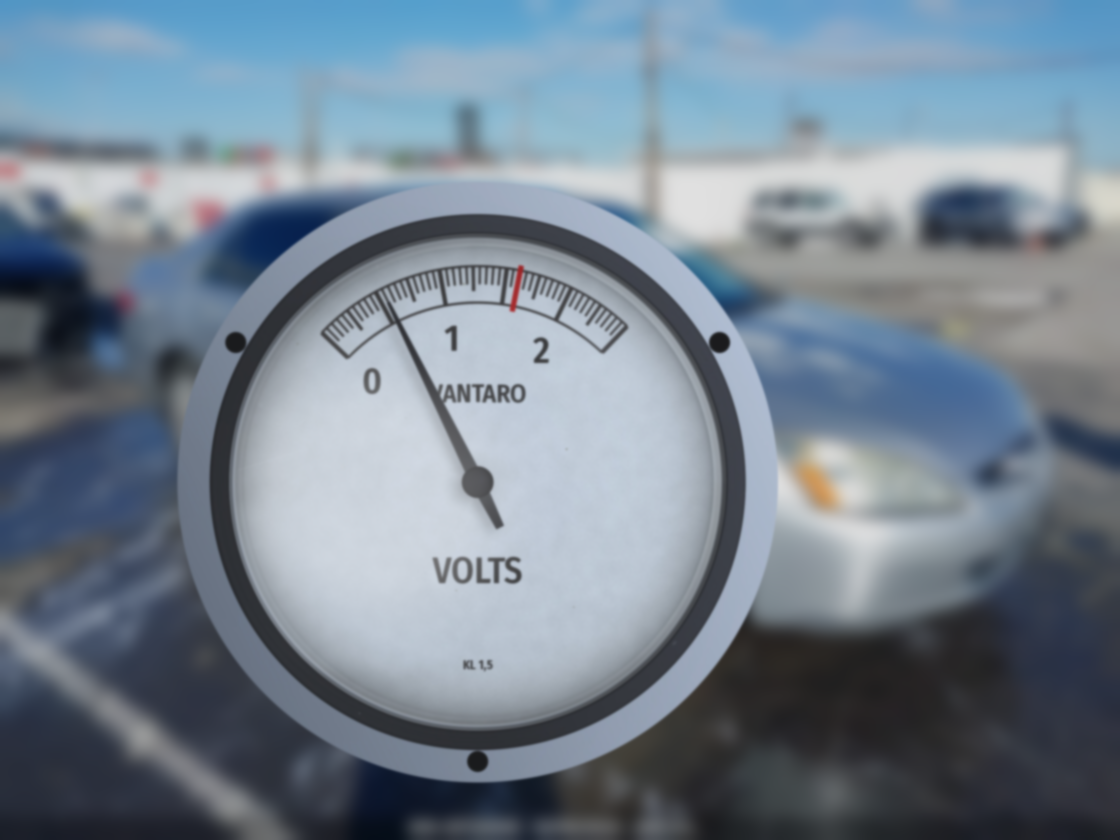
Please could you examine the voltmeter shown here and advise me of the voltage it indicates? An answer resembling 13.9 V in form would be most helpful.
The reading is 0.55 V
